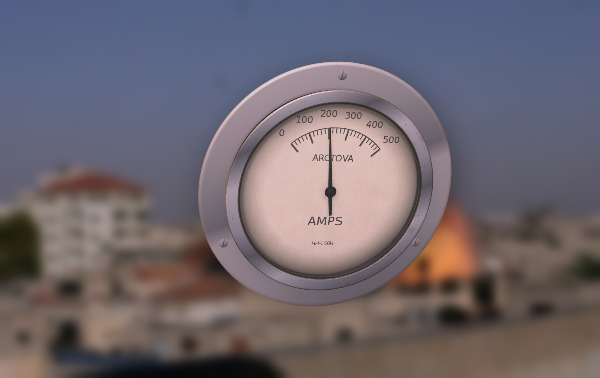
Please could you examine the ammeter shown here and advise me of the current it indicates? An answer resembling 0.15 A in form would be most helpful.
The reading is 200 A
